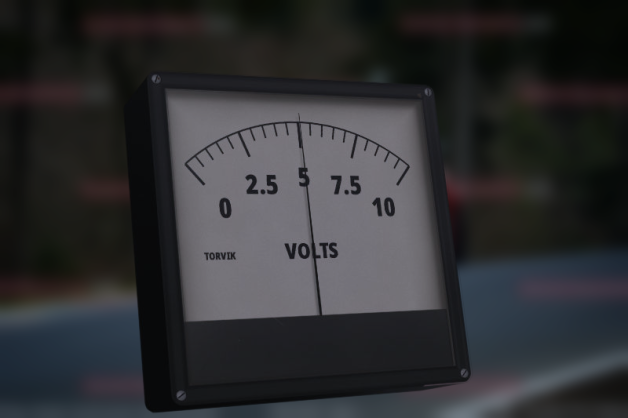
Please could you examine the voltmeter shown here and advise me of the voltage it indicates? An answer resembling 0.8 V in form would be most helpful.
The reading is 5 V
